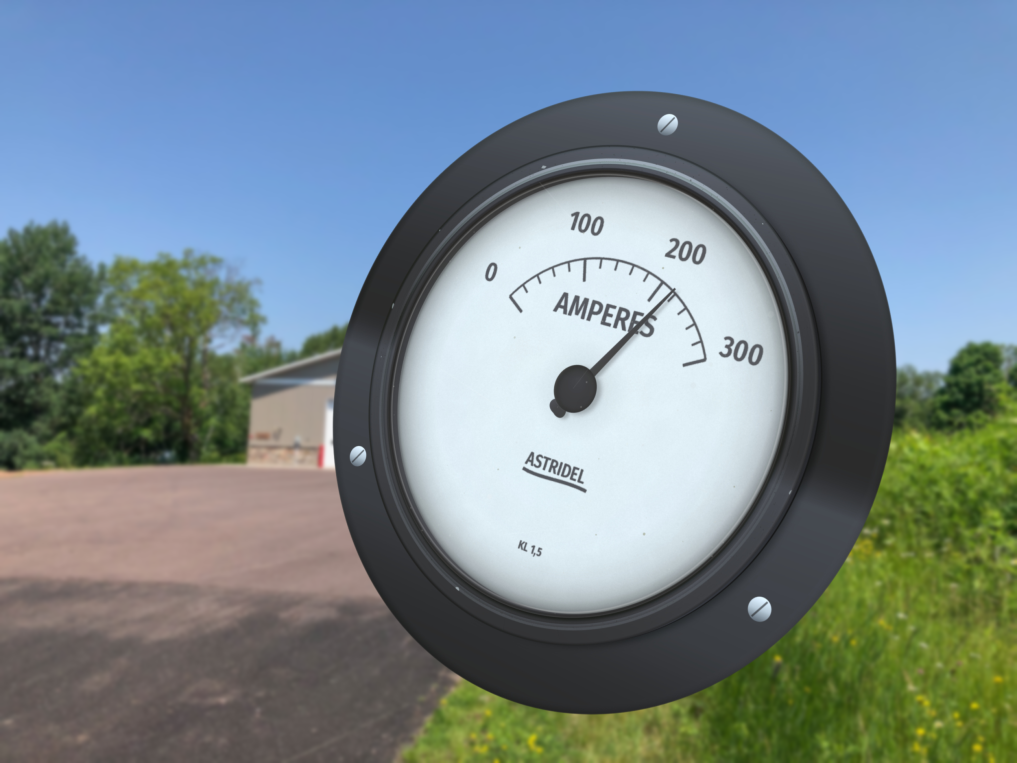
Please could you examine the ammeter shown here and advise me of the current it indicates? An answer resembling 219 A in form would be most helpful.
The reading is 220 A
